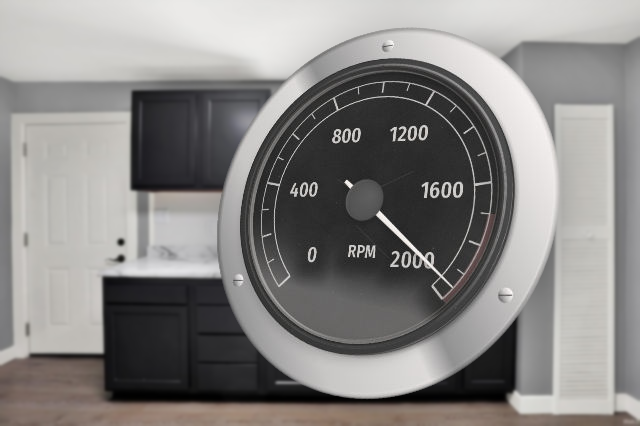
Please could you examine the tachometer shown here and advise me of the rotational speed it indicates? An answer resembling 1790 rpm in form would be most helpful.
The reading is 1950 rpm
